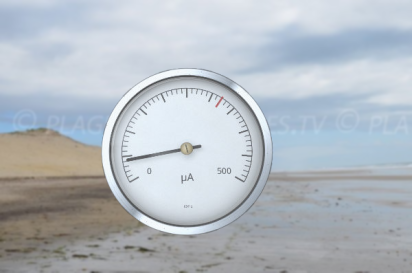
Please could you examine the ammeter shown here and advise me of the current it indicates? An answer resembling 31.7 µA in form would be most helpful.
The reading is 40 µA
